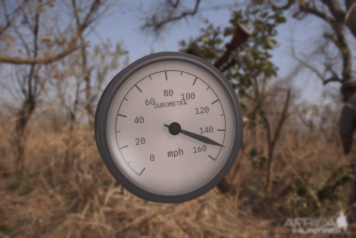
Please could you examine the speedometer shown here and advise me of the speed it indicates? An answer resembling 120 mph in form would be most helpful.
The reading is 150 mph
